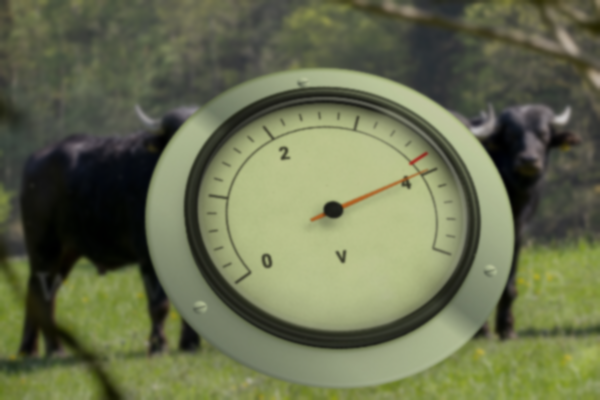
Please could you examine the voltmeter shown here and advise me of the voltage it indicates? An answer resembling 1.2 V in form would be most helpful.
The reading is 4 V
